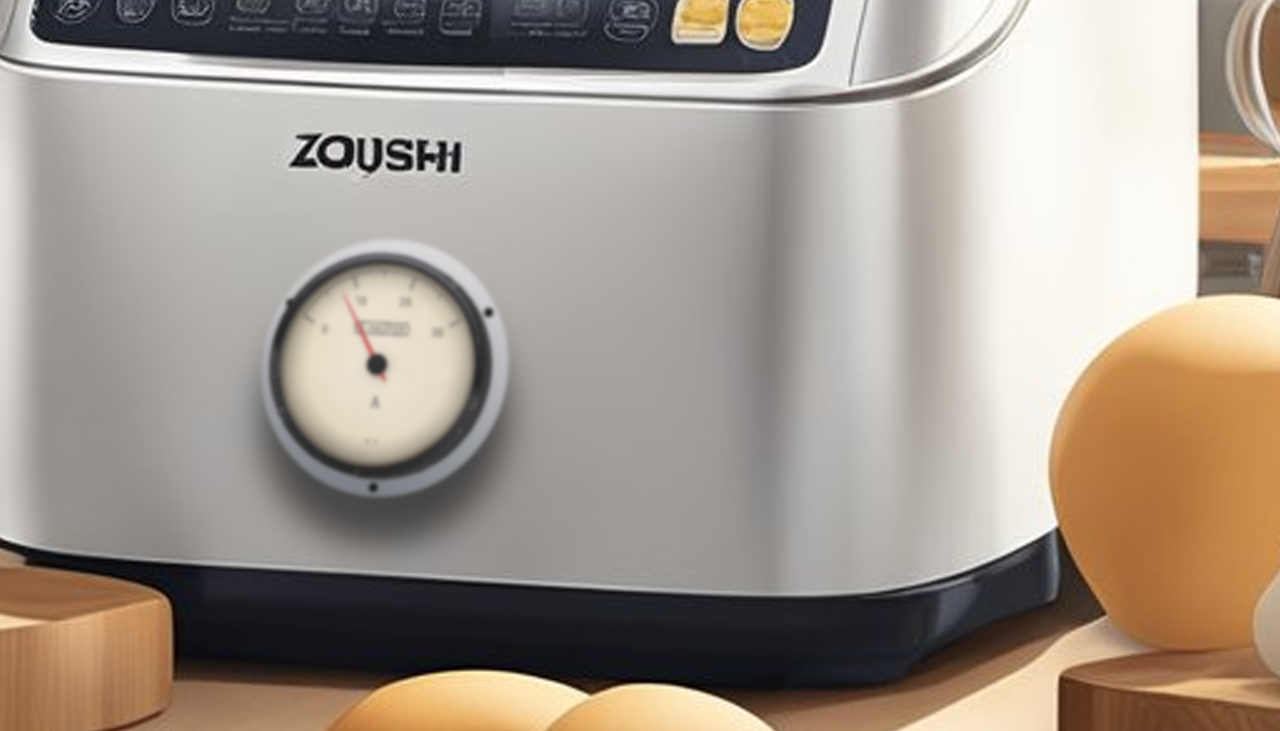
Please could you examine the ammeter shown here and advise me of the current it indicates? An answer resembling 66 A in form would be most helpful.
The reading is 7.5 A
